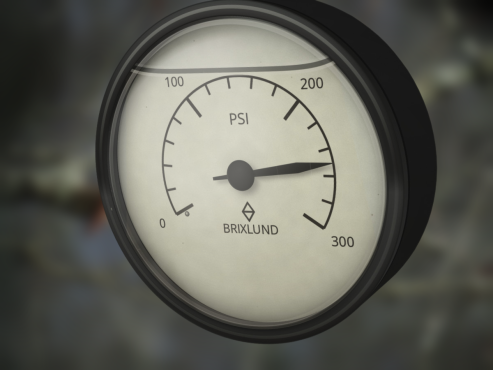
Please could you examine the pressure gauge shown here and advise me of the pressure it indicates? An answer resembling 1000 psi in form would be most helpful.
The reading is 250 psi
